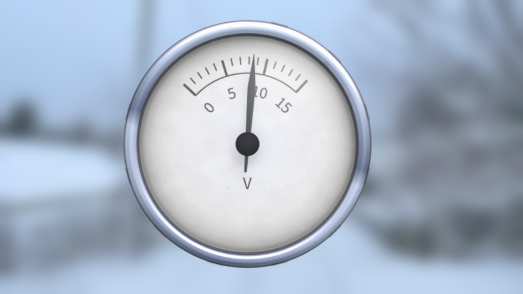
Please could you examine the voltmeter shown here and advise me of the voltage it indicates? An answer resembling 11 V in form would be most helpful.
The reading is 8.5 V
